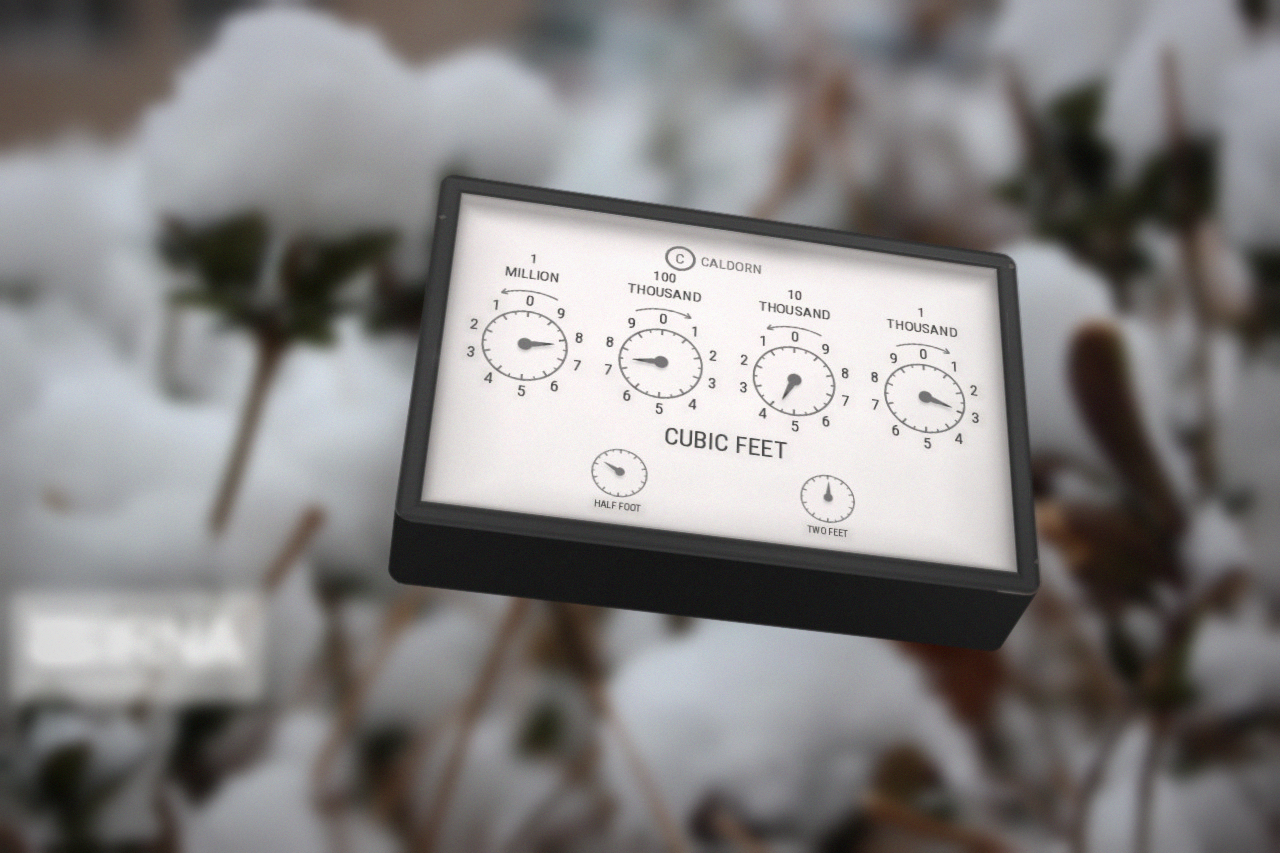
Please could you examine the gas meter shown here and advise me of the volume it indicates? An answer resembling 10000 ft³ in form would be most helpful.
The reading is 774300 ft³
